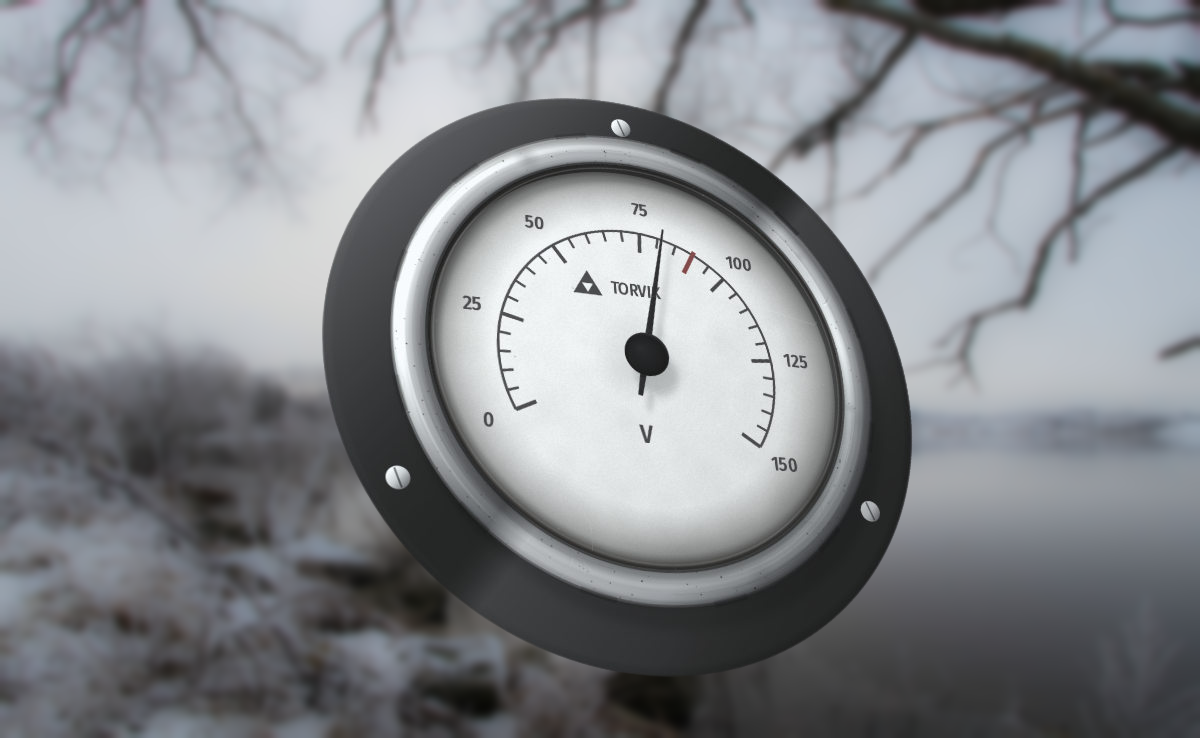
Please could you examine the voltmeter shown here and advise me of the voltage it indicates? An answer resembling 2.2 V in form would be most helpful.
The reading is 80 V
